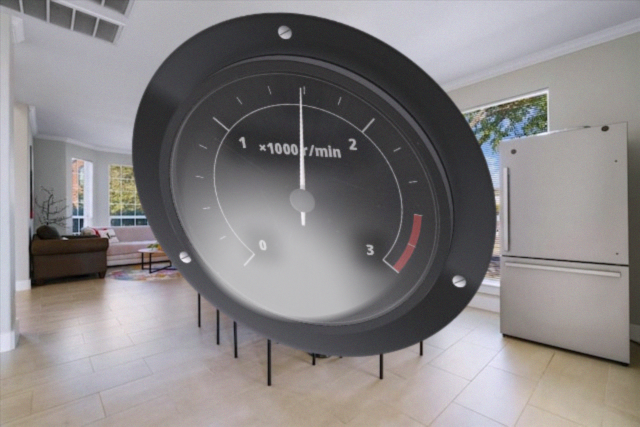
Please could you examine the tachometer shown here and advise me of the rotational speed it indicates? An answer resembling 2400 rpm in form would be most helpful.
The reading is 1600 rpm
